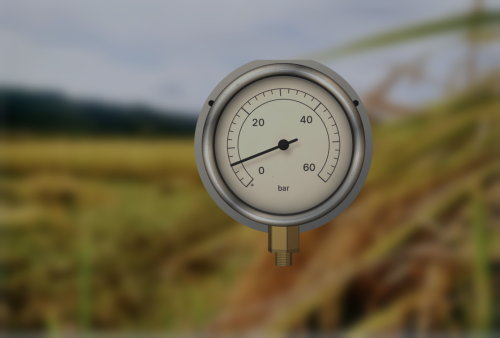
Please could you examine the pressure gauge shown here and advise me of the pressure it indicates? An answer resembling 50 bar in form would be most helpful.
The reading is 6 bar
